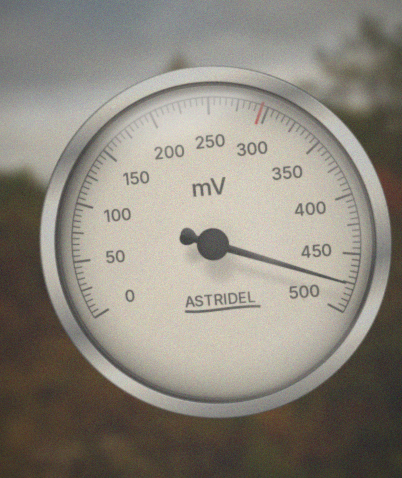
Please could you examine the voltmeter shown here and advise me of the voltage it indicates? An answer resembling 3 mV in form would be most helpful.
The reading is 475 mV
